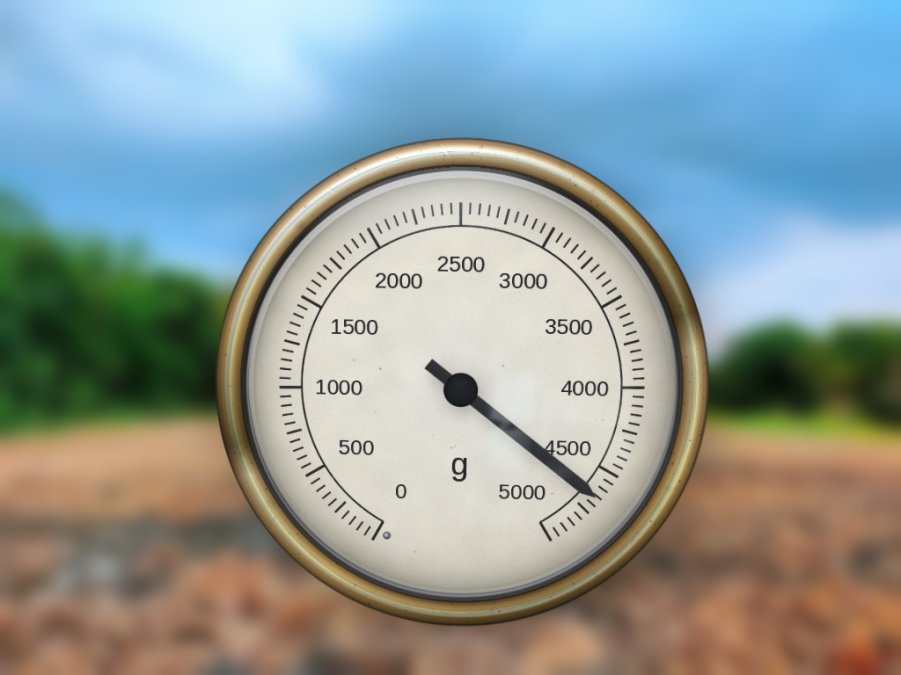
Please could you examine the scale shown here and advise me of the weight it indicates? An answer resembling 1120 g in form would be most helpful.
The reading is 4650 g
